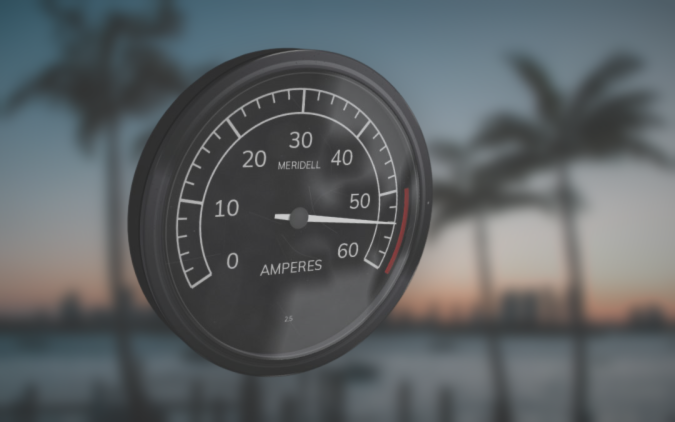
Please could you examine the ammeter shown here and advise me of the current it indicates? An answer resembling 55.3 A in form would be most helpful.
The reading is 54 A
